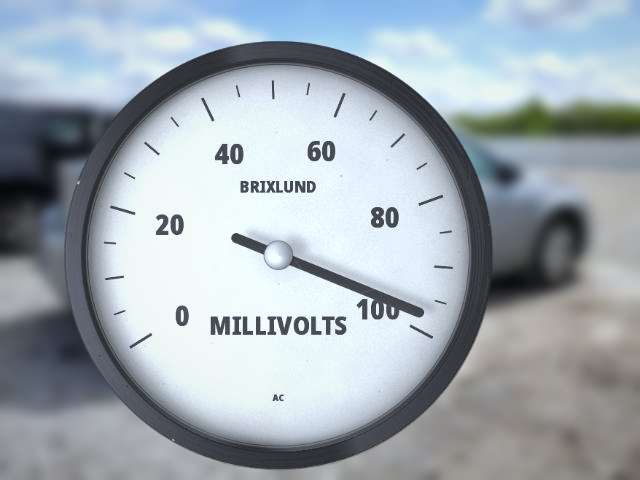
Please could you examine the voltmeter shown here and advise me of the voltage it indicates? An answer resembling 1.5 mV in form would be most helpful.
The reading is 97.5 mV
